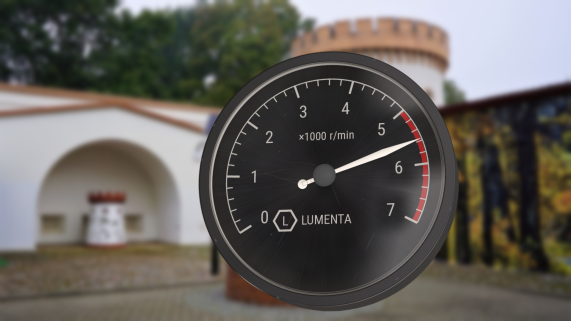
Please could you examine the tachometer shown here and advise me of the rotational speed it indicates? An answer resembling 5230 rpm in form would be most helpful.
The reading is 5600 rpm
